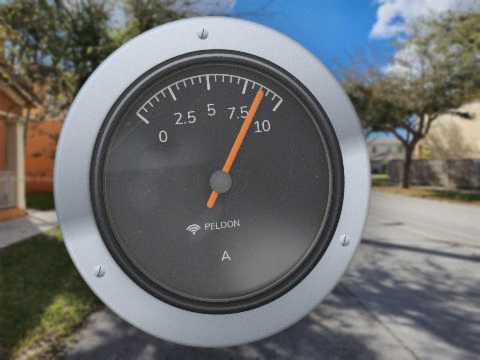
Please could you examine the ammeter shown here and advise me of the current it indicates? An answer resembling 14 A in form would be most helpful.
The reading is 8.5 A
